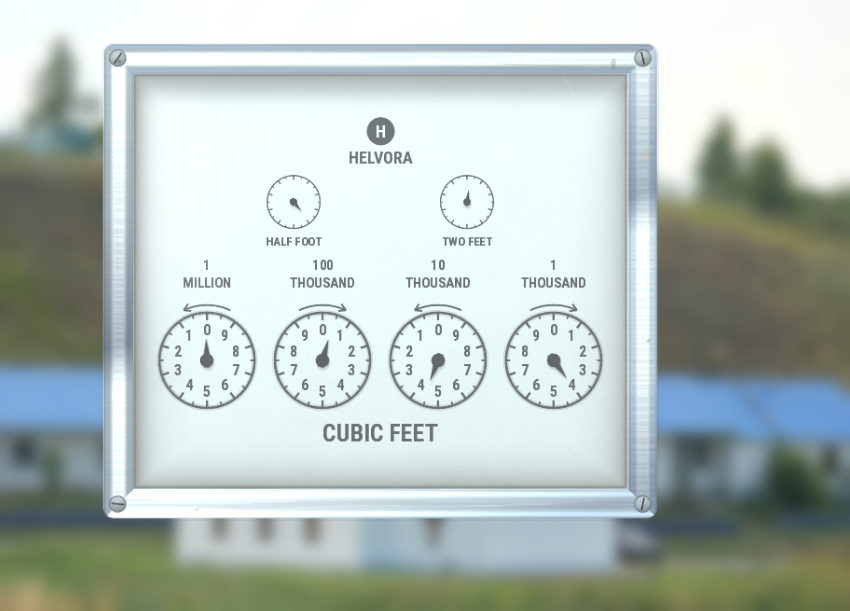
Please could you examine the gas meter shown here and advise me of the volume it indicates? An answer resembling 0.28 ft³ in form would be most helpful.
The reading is 4400 ft³
